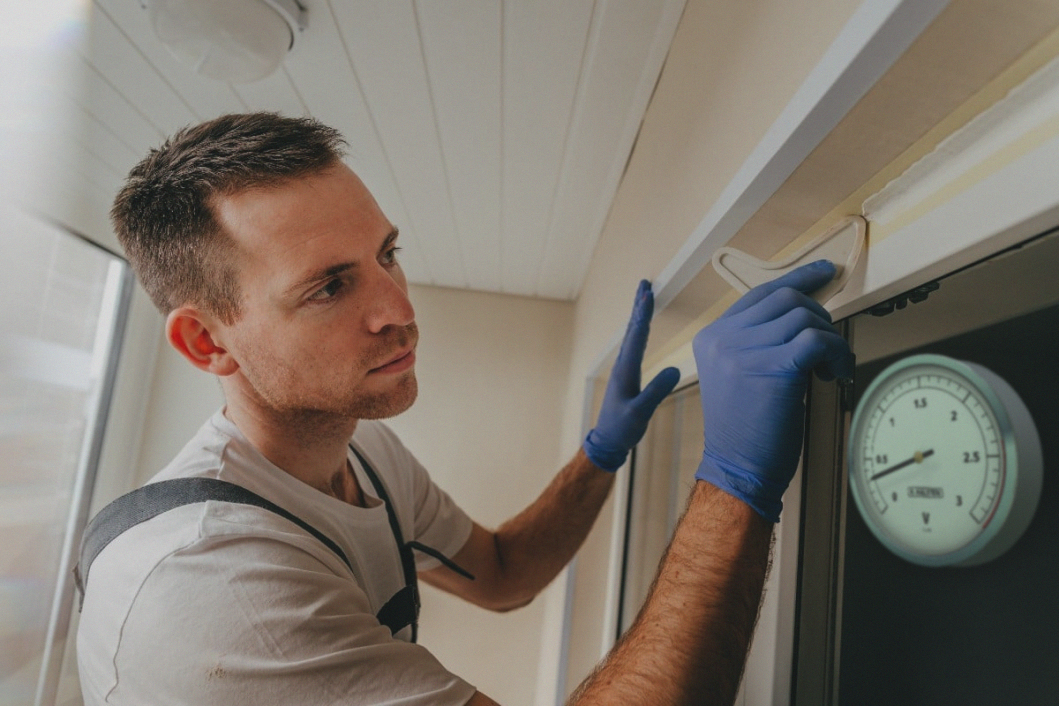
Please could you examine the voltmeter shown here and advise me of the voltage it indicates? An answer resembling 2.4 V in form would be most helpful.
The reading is 0.3 V
